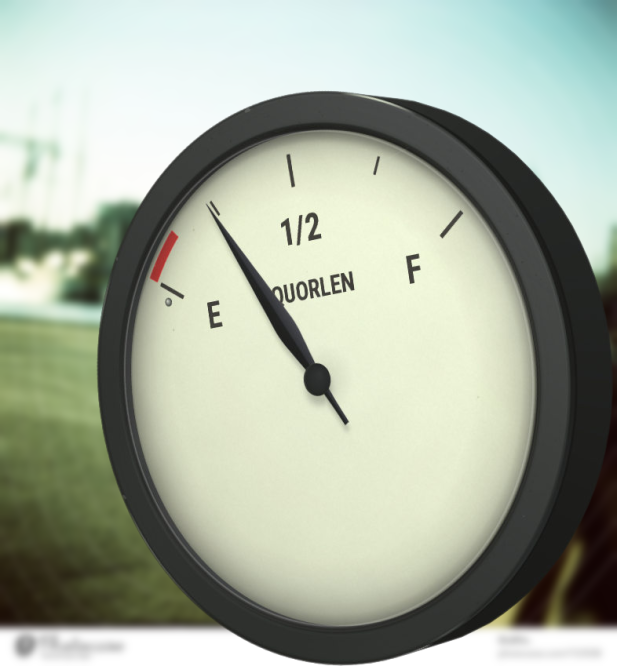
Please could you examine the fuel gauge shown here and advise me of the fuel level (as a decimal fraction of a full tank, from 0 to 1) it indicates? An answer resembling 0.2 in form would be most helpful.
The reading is 0.25
